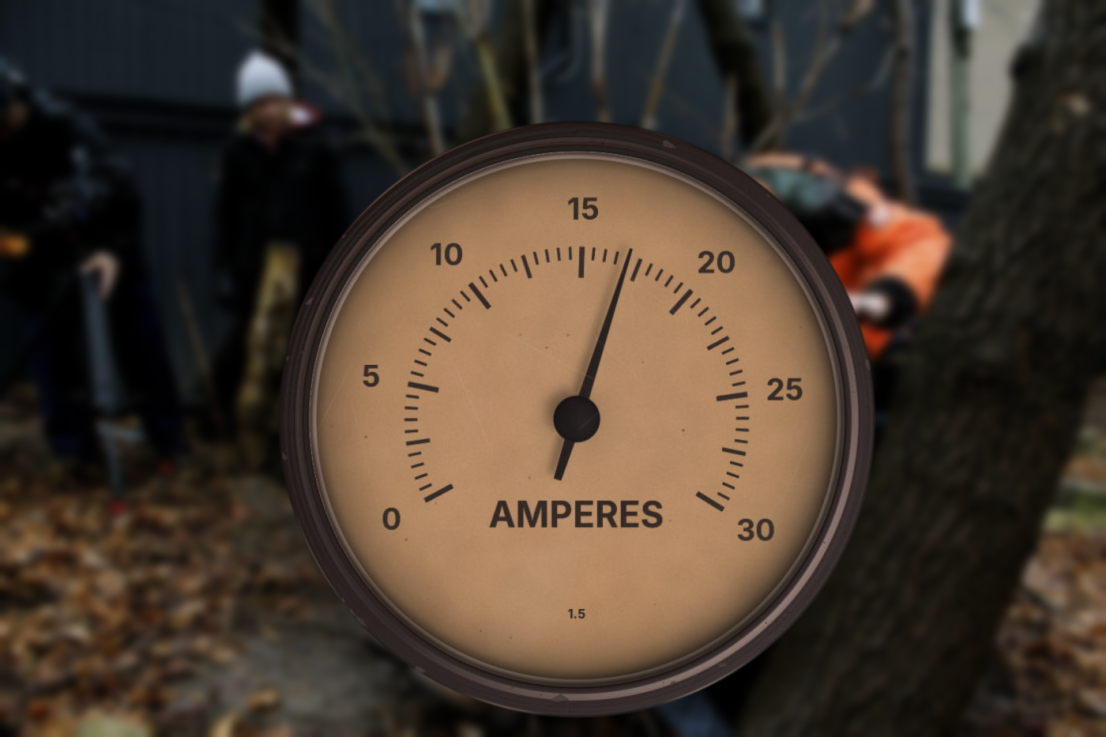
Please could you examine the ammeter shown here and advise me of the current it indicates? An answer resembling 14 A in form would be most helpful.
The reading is 17 A
